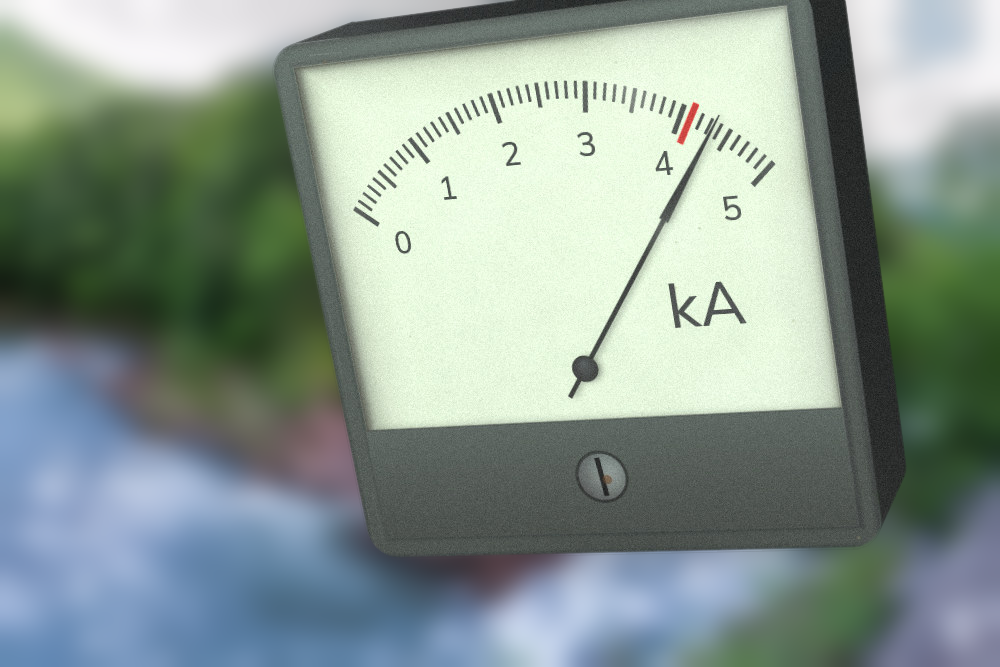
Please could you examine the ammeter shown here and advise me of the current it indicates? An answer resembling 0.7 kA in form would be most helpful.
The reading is 4.35 kA
